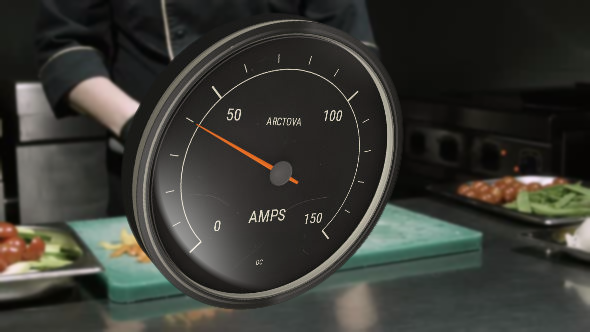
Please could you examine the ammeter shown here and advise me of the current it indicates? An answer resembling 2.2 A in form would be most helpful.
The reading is 40 A
